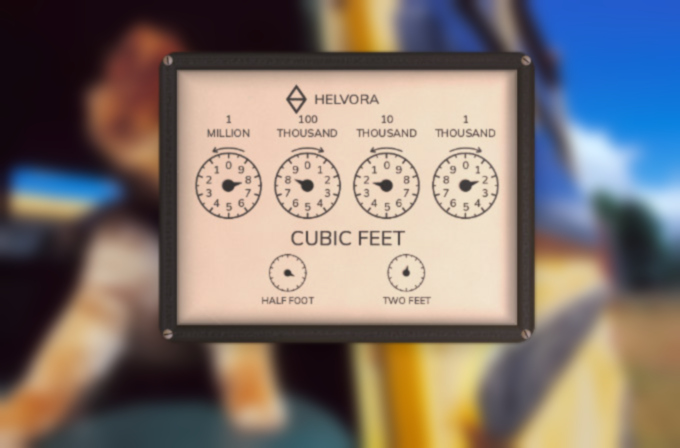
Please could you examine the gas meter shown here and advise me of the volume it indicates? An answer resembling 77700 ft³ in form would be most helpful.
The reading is 782200 ft³
